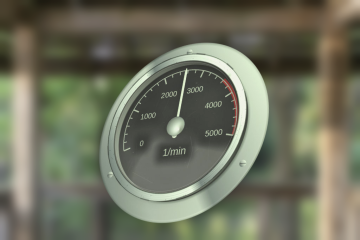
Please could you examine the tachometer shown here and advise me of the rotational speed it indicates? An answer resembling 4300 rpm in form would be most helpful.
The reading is 2600 rpm
